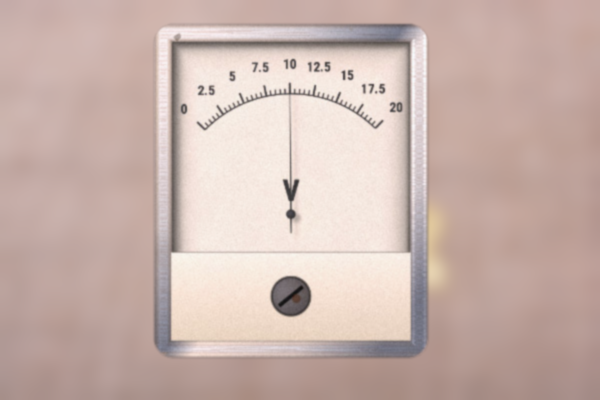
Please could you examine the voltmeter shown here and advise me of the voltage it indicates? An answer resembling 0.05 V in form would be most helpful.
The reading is 10 V
